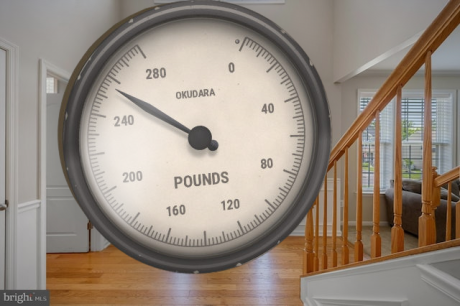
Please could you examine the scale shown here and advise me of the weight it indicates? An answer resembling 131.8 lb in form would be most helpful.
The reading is 256 lb
